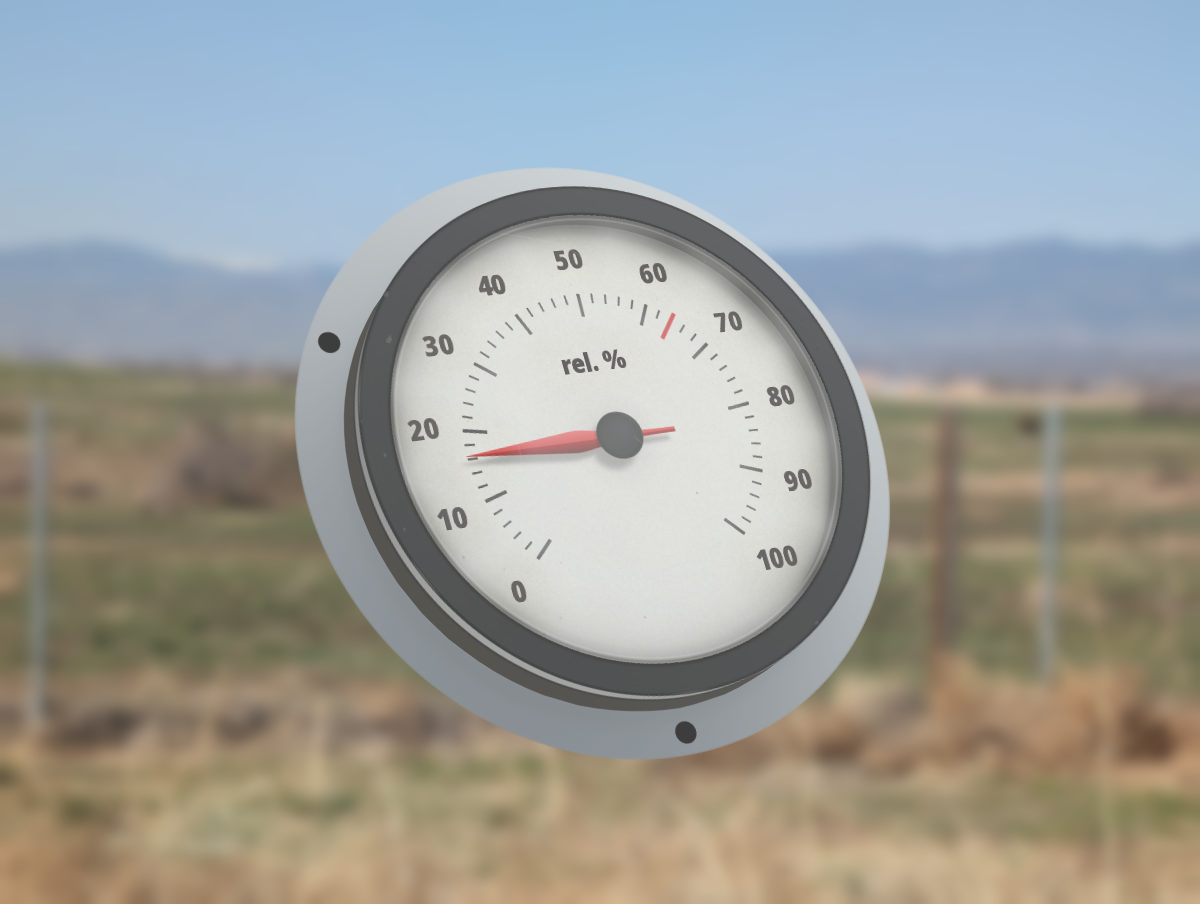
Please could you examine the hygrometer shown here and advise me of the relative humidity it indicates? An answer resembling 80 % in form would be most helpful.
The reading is 16 %
